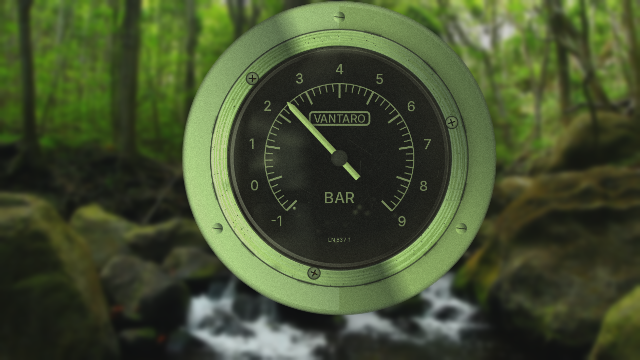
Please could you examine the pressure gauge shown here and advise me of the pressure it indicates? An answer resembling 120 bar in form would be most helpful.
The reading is 2.4 bar
